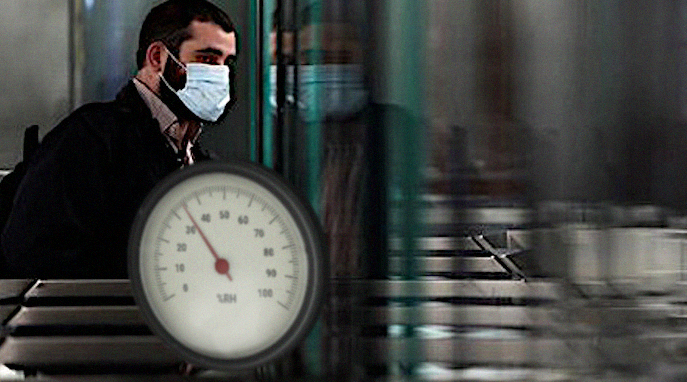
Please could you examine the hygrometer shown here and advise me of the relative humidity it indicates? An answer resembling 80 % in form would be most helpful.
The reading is 35 %
